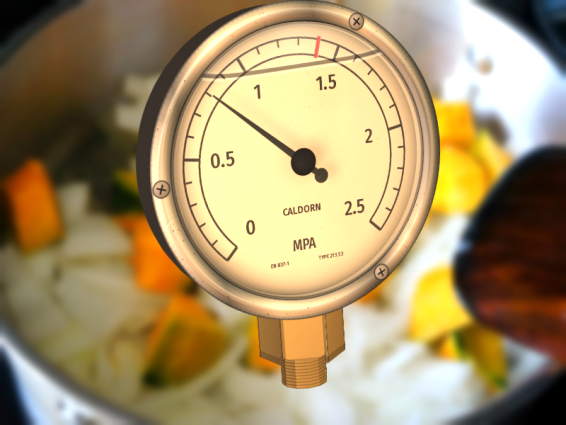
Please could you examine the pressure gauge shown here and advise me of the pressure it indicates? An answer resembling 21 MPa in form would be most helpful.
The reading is 0.8 MPa
